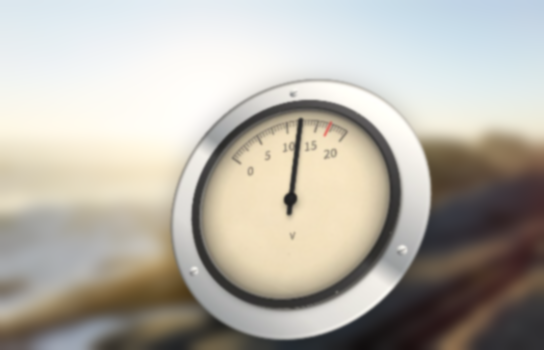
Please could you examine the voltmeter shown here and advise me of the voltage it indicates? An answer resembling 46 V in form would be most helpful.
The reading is 12.5 V
